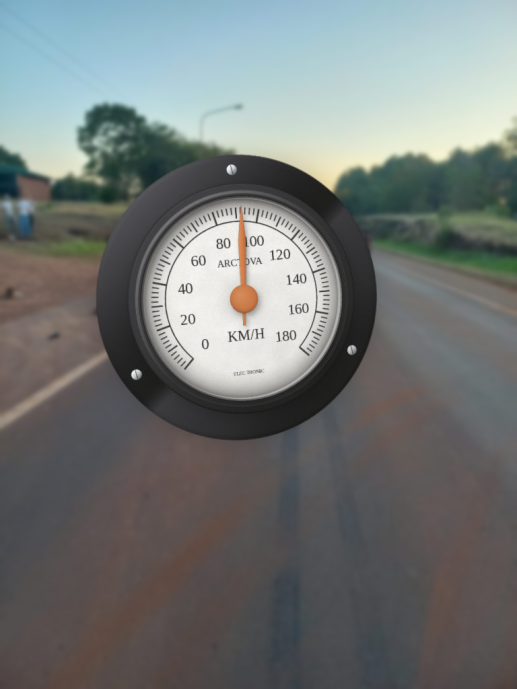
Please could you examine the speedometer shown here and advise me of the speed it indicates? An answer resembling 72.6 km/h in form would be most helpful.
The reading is 92 km/h
